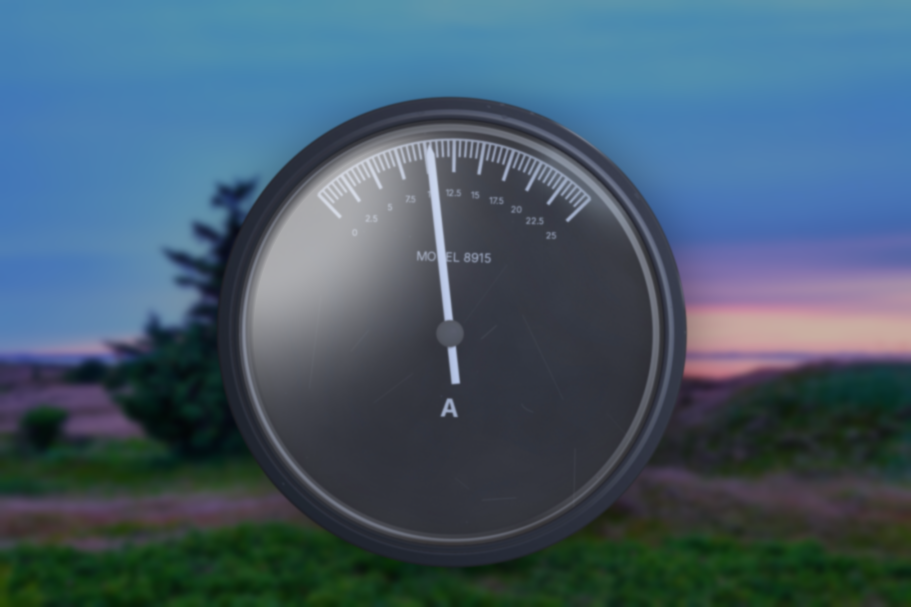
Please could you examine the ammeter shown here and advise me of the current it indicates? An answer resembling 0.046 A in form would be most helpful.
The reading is 10.5 A
